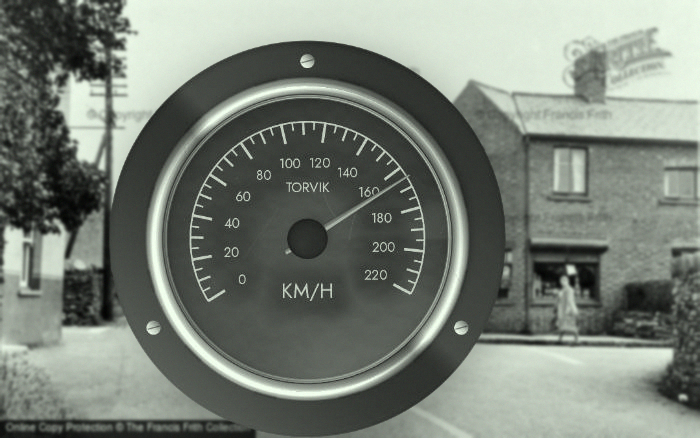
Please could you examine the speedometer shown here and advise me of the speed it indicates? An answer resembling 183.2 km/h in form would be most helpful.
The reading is 165 km/h
